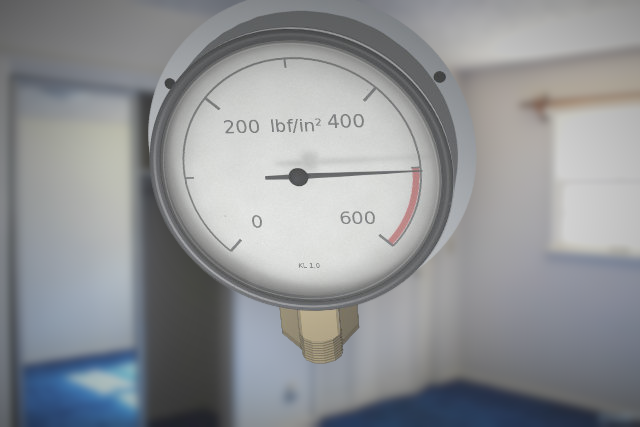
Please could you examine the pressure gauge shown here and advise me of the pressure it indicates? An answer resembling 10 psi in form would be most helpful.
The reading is 500 psi
